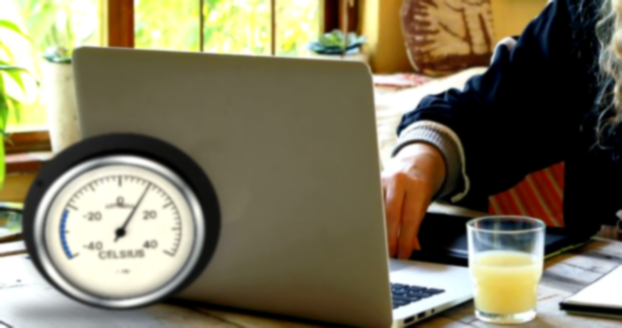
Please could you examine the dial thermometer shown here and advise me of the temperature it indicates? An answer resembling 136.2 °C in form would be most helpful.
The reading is 10 °C
